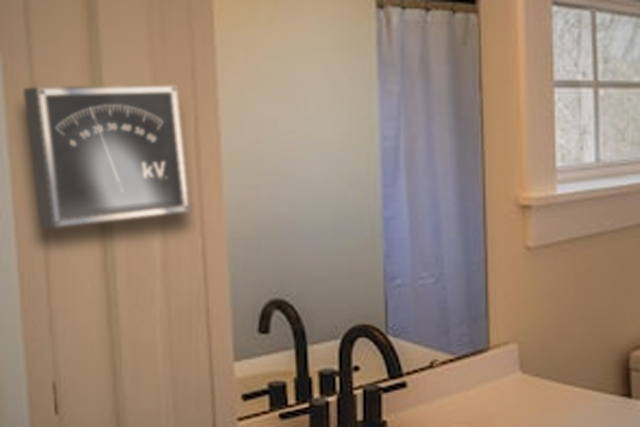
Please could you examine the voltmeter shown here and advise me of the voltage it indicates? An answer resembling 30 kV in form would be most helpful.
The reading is 20 kV
